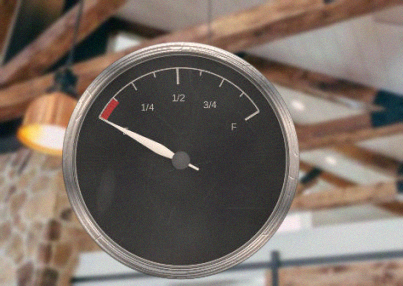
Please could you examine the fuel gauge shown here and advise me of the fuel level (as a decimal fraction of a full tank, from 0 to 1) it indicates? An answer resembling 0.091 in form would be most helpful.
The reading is 0
